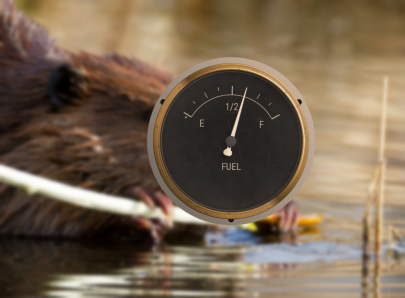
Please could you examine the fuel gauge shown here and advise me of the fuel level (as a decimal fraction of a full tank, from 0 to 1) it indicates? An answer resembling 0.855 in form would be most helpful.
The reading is 0.625
